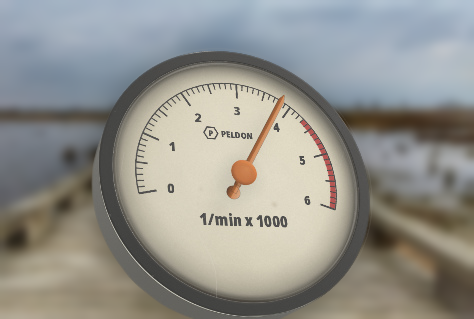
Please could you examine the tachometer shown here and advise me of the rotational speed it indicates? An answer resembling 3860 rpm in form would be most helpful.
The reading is 3800 rpm
